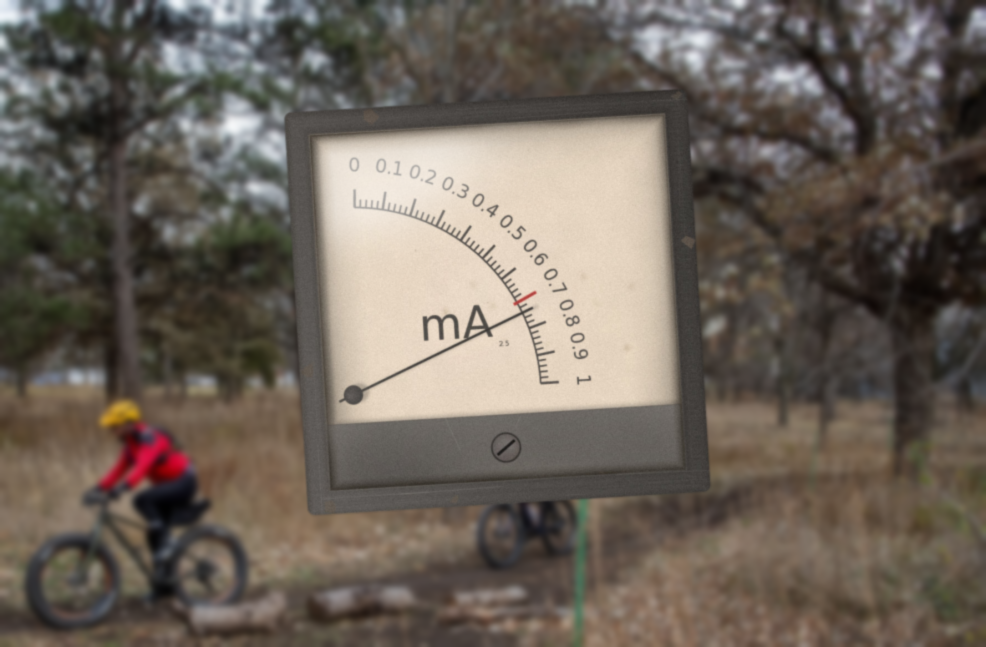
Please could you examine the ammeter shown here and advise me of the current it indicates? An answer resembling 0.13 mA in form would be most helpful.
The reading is 0.74 mA
